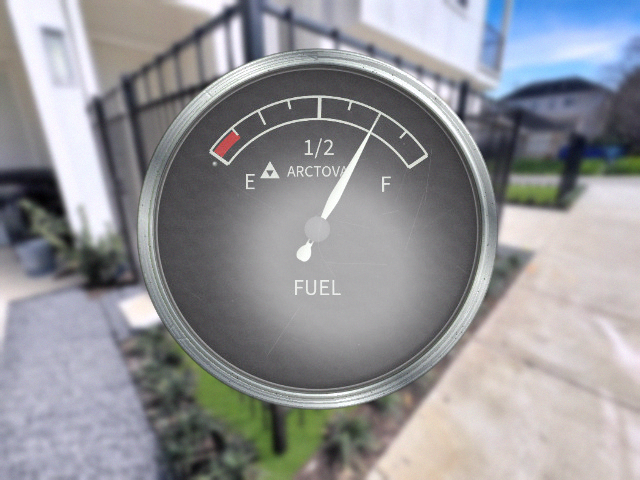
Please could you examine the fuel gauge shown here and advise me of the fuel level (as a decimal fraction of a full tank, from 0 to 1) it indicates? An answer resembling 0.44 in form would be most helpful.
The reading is 0.75
